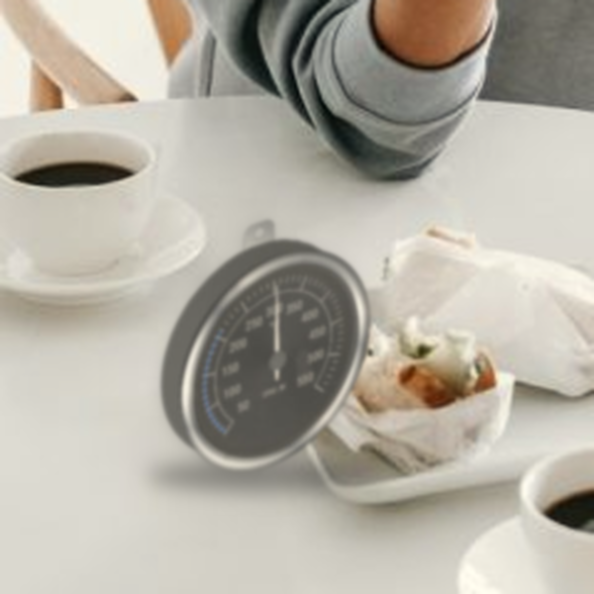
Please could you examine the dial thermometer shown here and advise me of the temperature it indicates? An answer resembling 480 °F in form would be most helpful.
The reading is 300 °F
